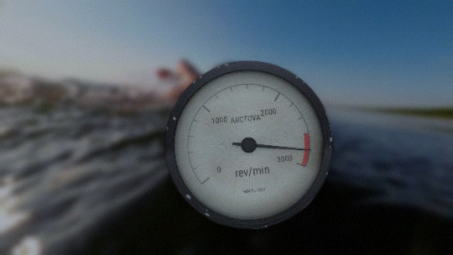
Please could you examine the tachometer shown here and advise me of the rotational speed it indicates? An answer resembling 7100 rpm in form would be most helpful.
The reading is 2800 rpm
